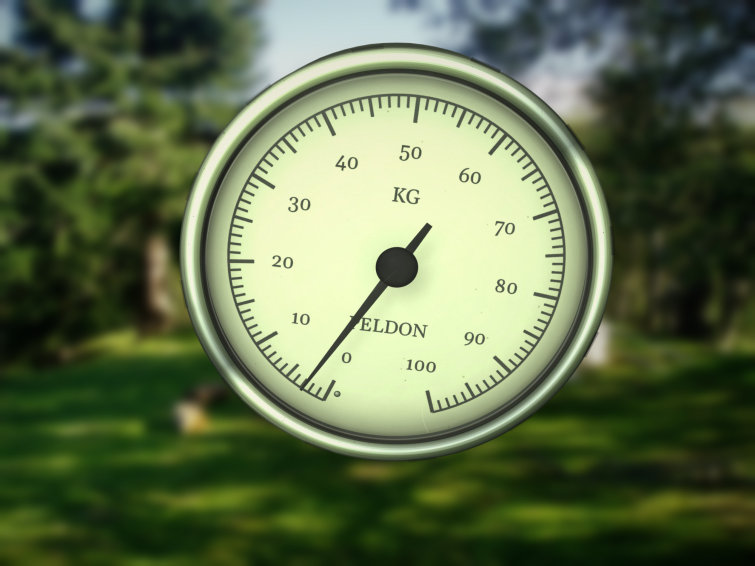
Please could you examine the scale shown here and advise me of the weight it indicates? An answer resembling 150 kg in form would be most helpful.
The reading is 3 kg
